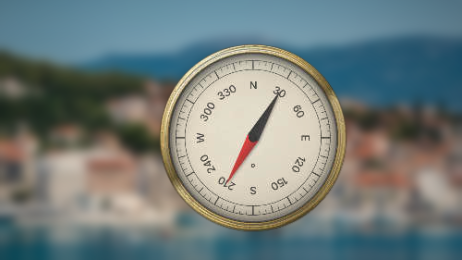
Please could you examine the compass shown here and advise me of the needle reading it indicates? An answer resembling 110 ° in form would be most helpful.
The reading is 210 °
